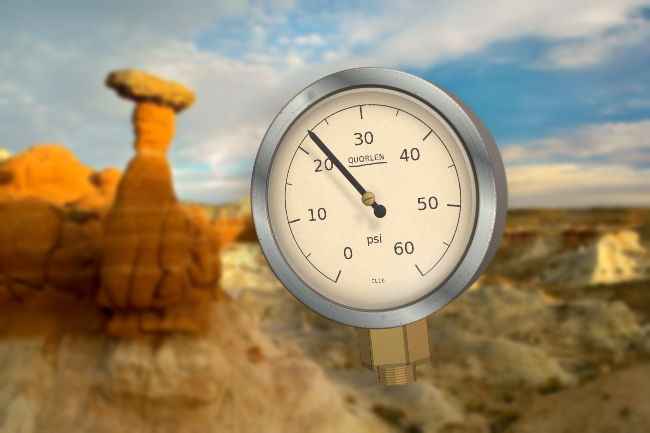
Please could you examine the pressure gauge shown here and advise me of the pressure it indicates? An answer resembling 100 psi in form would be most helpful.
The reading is 22.5 psi
